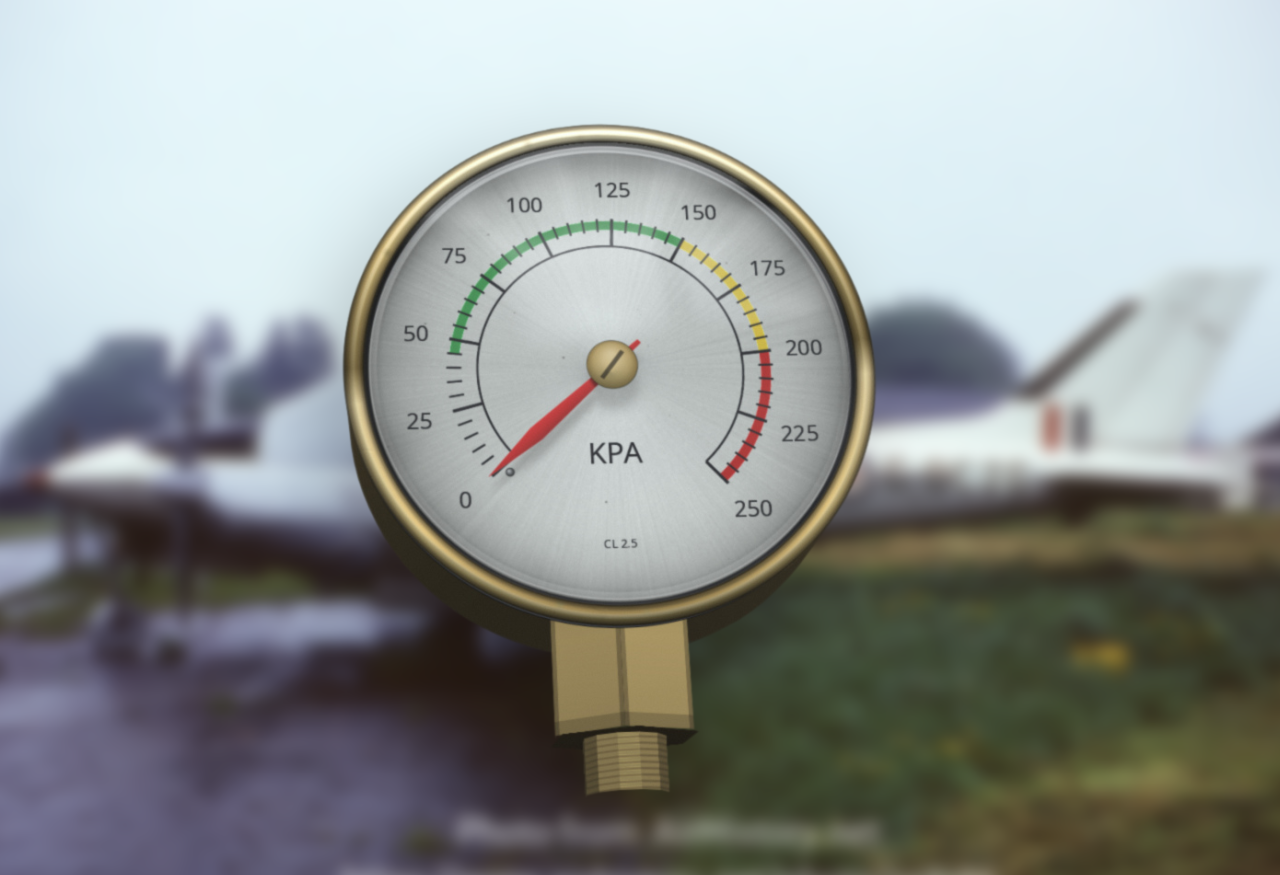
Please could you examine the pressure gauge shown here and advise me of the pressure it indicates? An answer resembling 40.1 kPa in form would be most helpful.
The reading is 0 kPa
